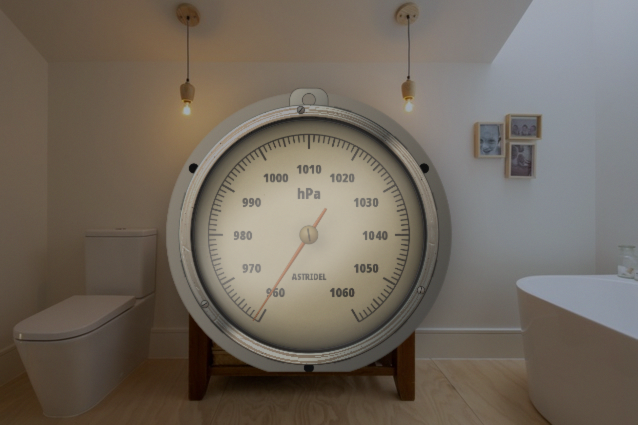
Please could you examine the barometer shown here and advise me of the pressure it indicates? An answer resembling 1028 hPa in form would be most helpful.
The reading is 961 hPa
